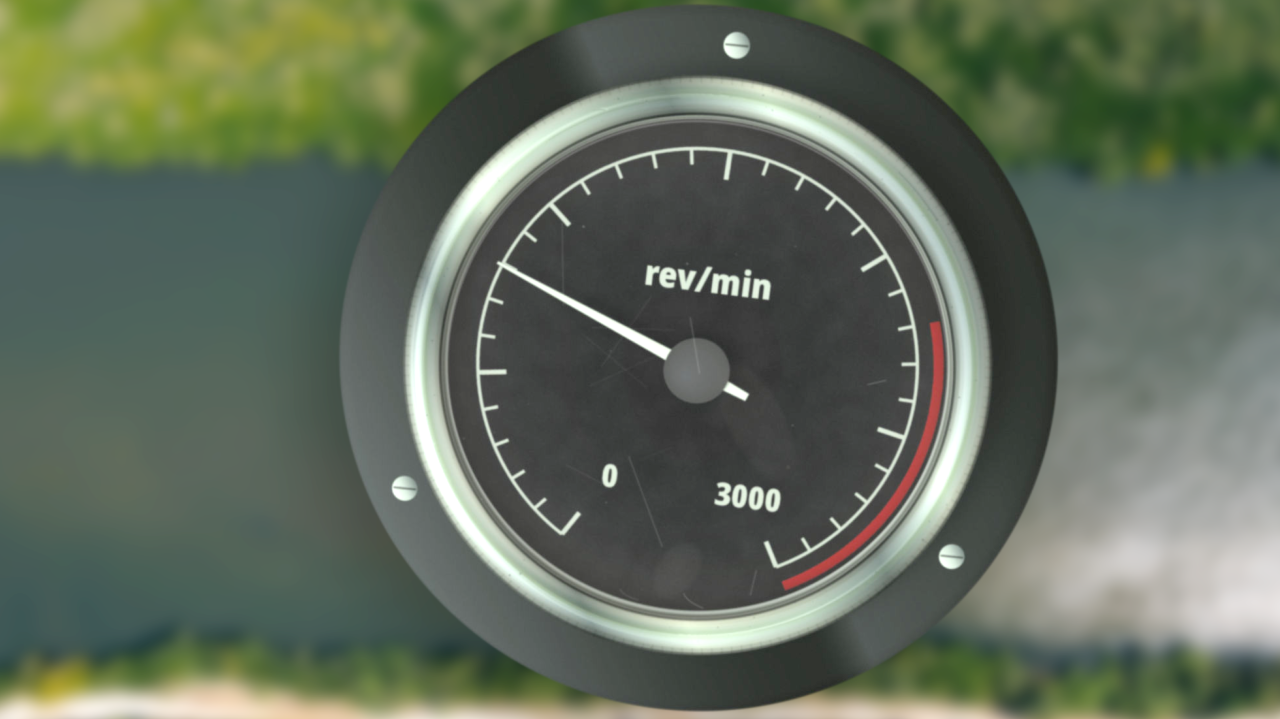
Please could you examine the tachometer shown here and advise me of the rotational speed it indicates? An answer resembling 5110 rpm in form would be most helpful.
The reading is 800 rpm
